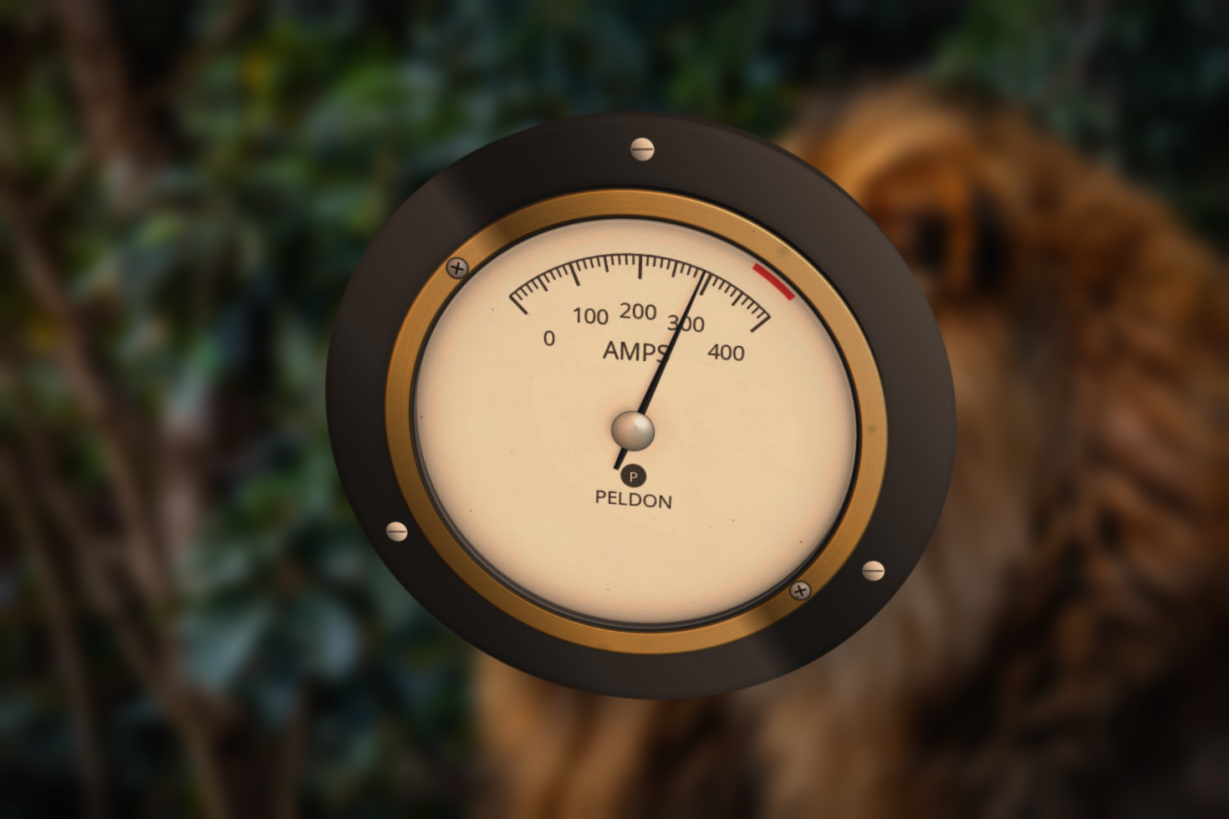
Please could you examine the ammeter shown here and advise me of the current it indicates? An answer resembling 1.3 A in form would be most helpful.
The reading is 290 A
